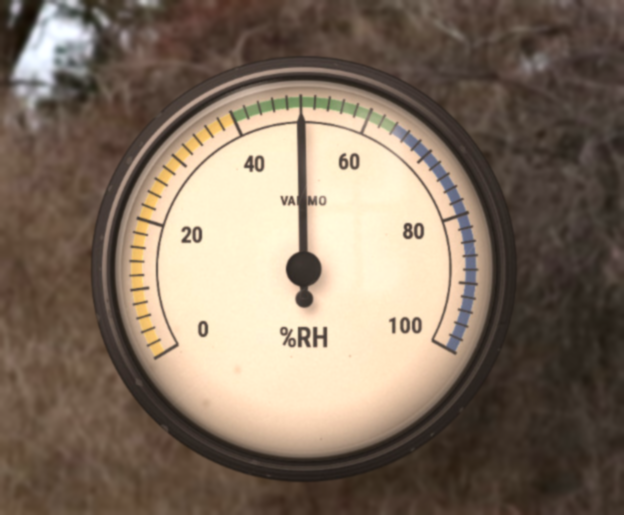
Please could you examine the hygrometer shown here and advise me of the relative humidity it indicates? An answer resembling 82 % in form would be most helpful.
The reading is 50 %
